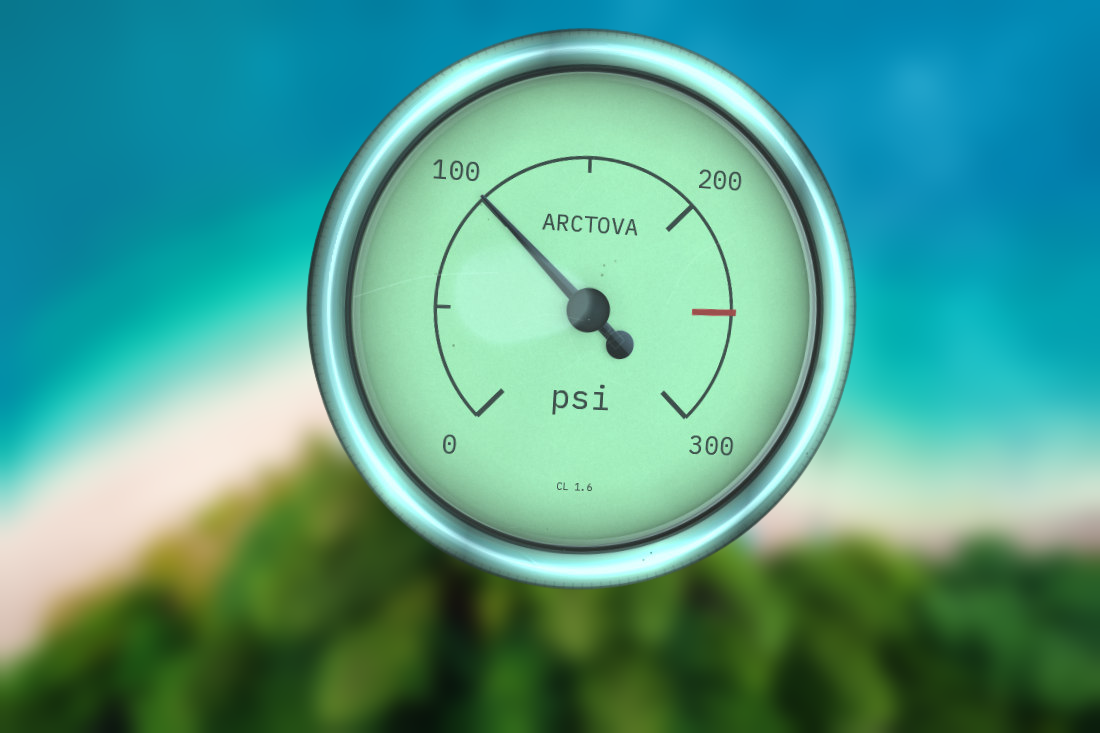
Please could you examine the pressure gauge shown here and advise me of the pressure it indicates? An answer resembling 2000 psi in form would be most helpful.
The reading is 100 psi
